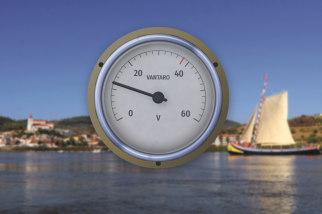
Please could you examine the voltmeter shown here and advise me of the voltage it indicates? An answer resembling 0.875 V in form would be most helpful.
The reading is 12 V
